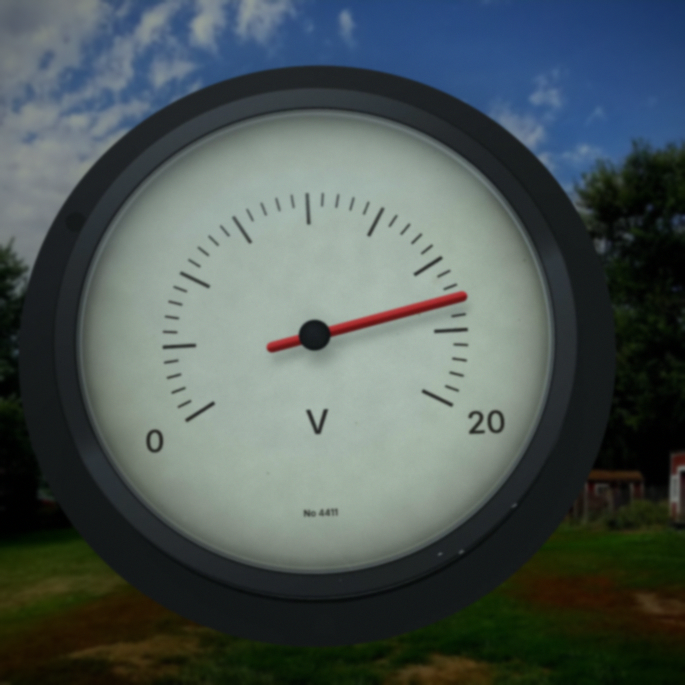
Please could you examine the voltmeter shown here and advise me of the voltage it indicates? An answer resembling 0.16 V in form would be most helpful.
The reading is 16.5 V
